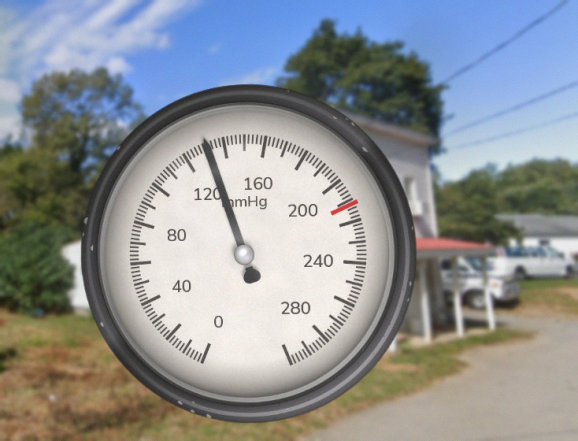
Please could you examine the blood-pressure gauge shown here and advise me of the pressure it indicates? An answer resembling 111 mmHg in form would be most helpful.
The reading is 132 mmHg
